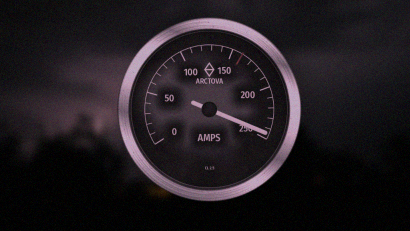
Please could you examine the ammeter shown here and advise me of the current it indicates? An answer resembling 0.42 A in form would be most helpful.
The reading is 245 A
